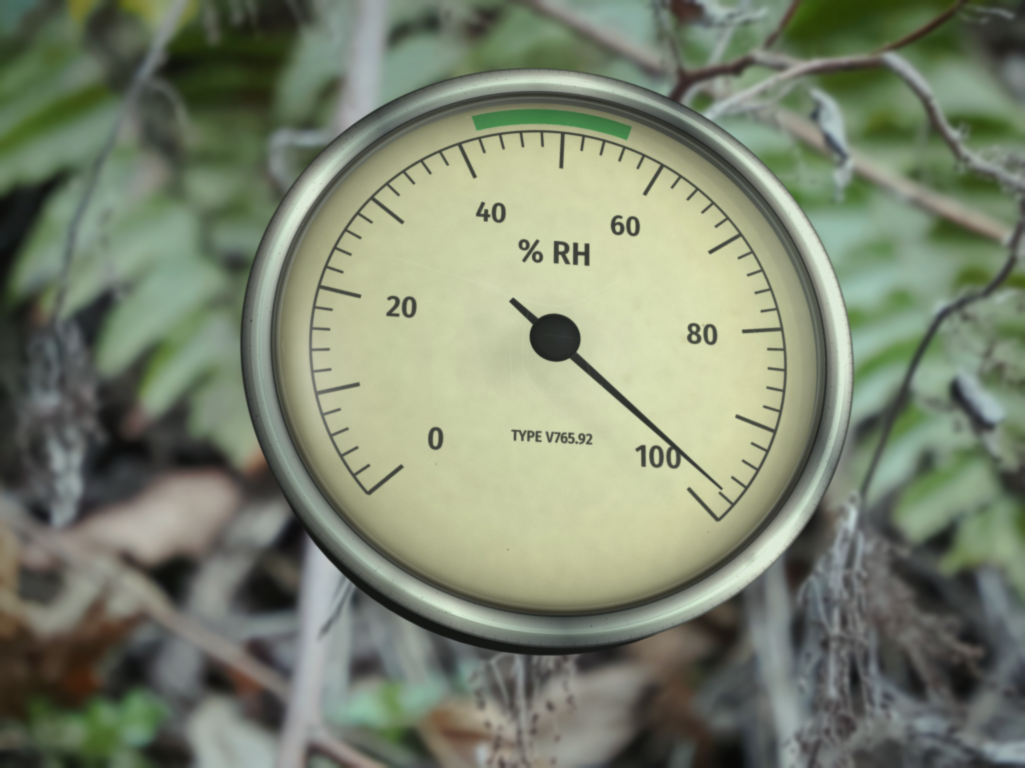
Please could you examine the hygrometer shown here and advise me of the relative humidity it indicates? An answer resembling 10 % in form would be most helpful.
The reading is 98 %
